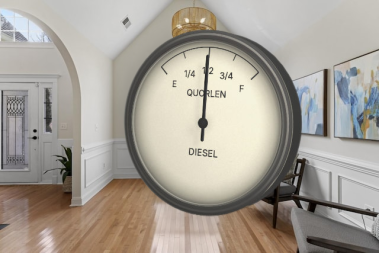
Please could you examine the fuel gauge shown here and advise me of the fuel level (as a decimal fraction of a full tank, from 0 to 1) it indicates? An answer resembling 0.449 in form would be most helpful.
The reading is 0.5
